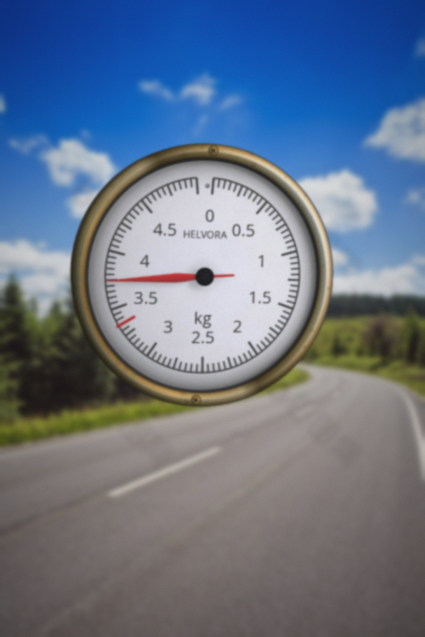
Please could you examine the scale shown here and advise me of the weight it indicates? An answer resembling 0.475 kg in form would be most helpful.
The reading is 3.75 kg
